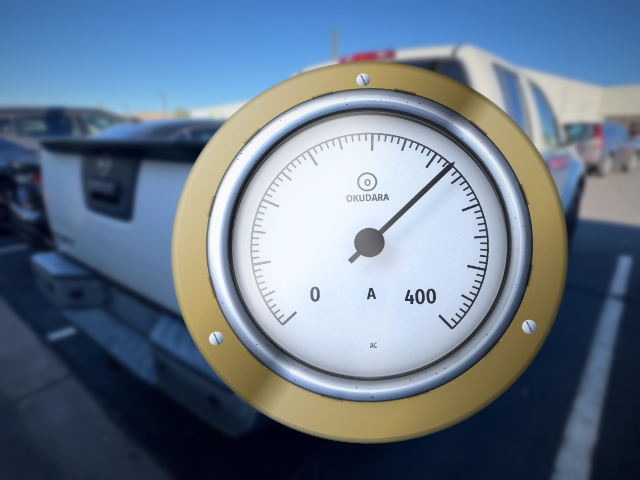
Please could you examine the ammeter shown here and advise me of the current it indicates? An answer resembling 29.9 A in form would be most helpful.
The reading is 265 A
